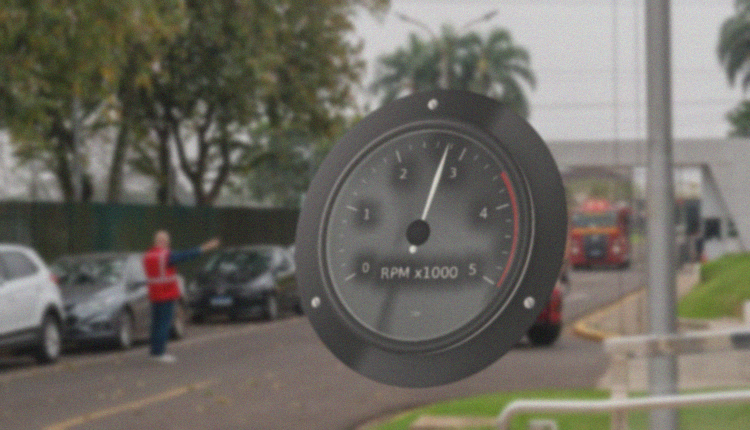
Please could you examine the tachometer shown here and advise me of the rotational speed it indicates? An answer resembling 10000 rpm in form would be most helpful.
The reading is 2800 rpm
